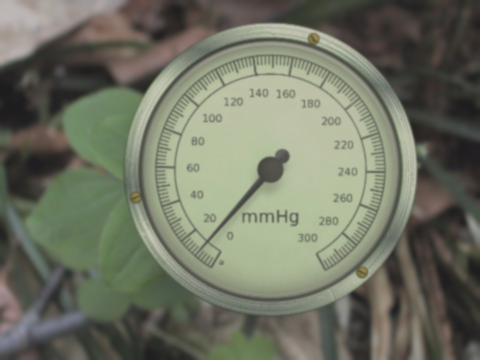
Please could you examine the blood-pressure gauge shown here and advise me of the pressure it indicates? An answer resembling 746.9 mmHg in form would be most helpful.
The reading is 10 mmHg
